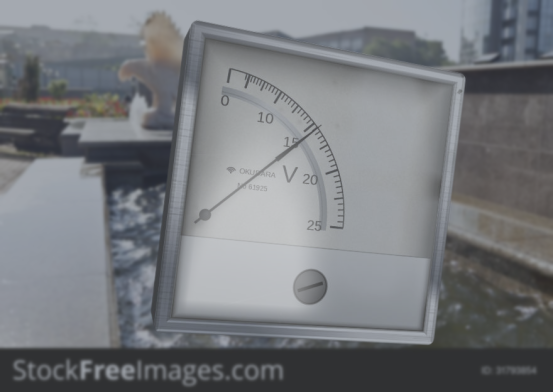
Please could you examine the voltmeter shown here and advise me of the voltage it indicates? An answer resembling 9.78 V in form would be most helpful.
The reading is 15.5 V
